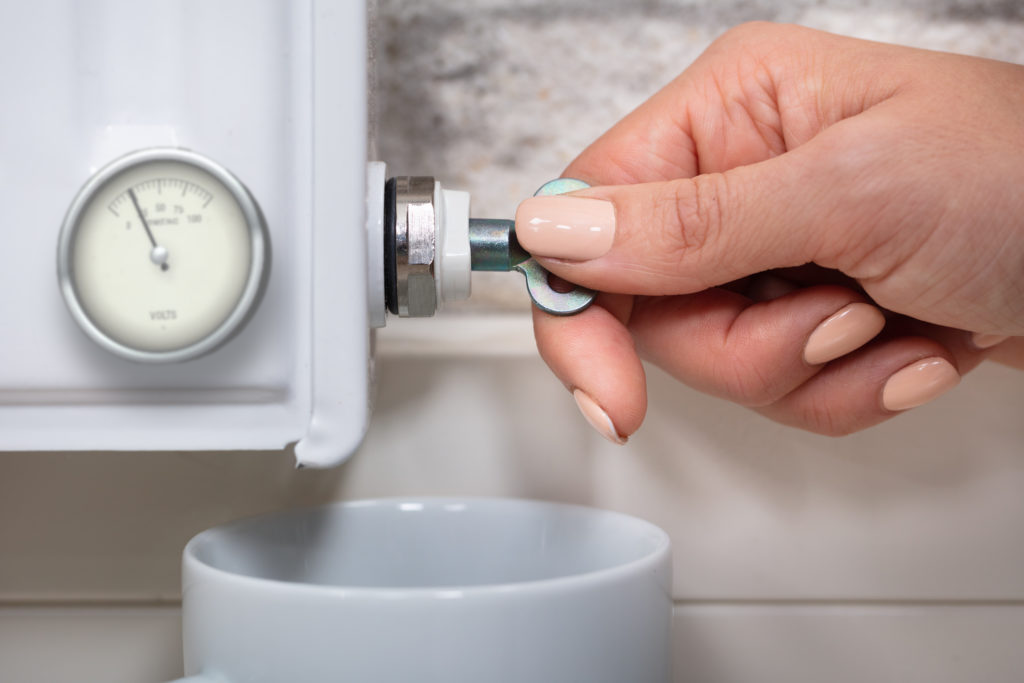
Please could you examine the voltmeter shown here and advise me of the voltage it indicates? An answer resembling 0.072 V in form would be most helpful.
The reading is 25 V
